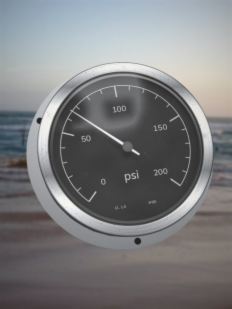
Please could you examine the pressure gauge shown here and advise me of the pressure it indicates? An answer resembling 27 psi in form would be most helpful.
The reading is 65 psi
